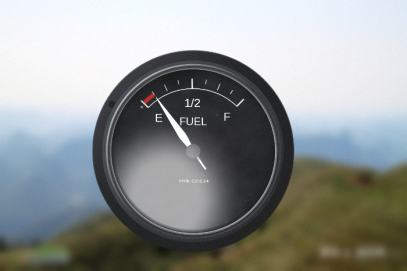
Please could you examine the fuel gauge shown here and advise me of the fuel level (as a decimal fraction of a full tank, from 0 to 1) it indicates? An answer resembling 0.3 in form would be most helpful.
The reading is 0.125
